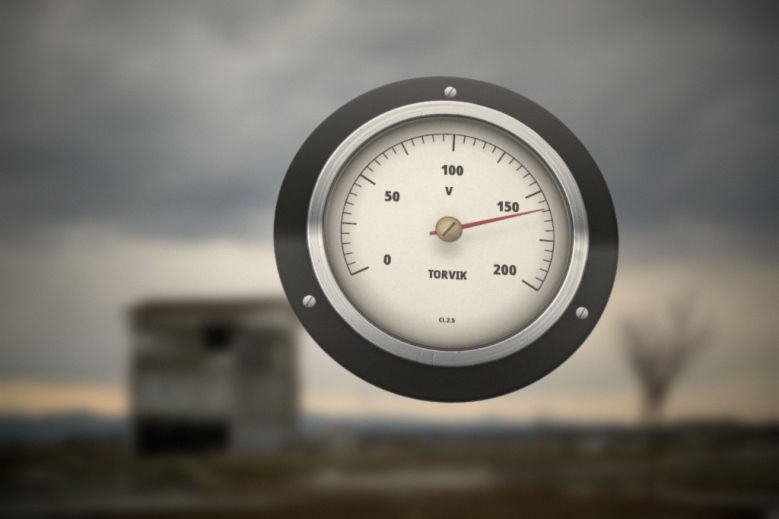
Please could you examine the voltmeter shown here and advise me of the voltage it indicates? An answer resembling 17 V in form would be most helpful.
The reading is 160 V
